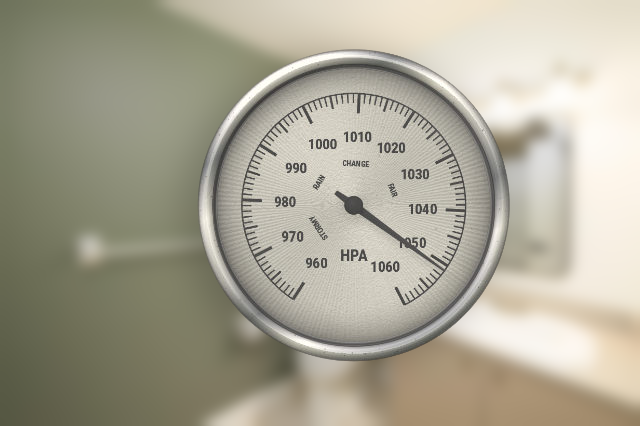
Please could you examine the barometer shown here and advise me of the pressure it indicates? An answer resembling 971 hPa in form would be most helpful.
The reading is 1051 hPa
